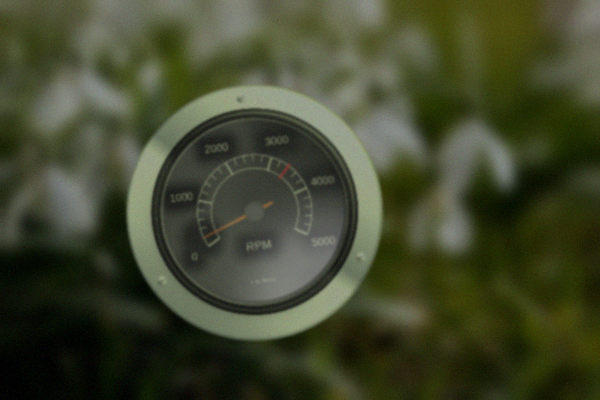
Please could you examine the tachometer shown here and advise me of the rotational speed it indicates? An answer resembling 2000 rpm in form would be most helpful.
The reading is 200 rpm
